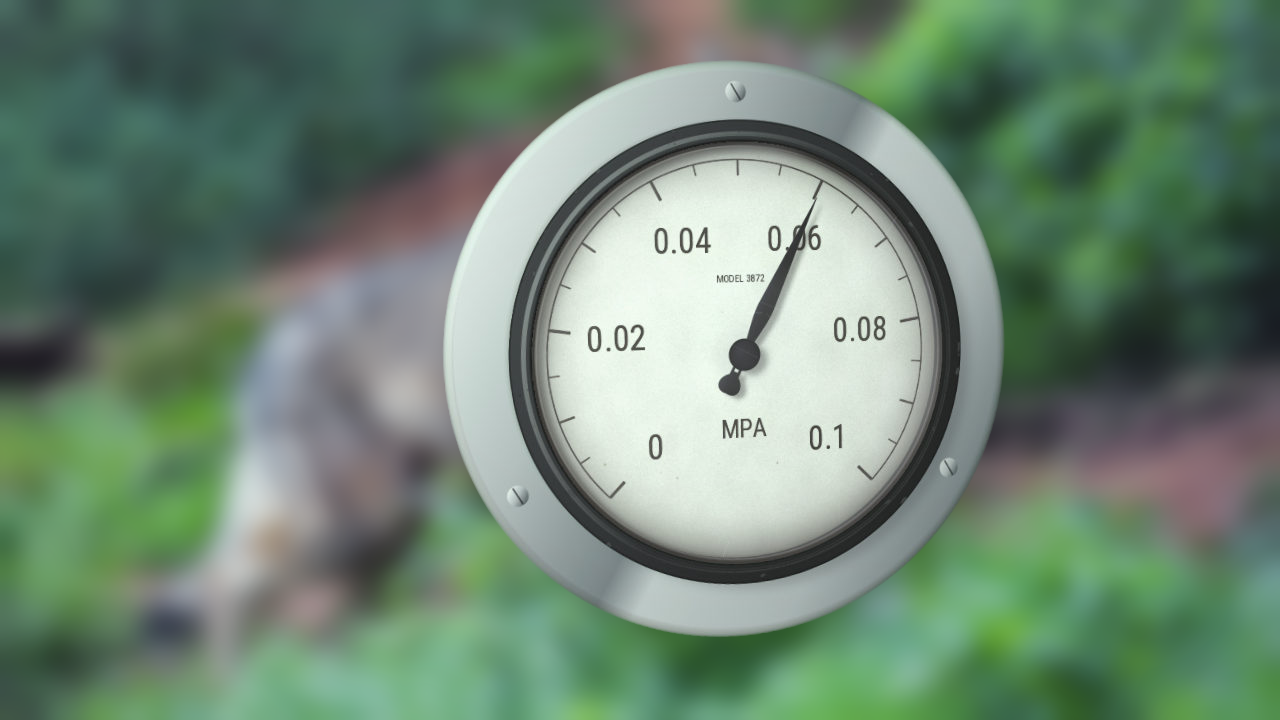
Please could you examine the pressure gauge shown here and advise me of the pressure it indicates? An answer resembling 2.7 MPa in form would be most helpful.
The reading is 0.06 MPa
